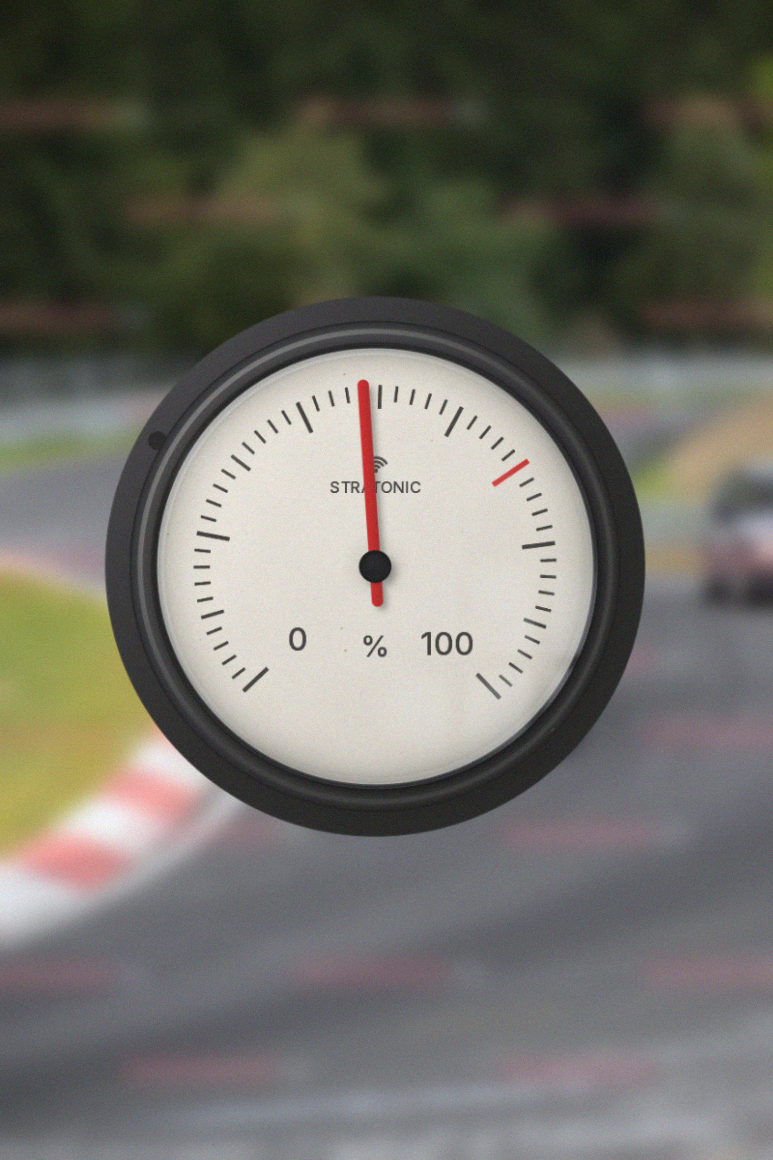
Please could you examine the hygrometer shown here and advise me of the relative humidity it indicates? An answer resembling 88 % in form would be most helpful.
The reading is 48 %
